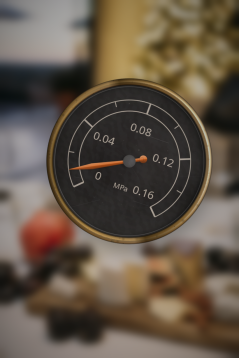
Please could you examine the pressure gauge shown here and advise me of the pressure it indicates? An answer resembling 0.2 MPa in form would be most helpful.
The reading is 0.01 MPa
